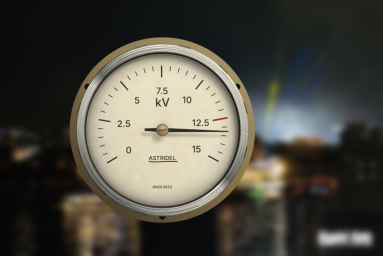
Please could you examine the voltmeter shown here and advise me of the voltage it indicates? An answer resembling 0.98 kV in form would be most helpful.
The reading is 13.25 kV
